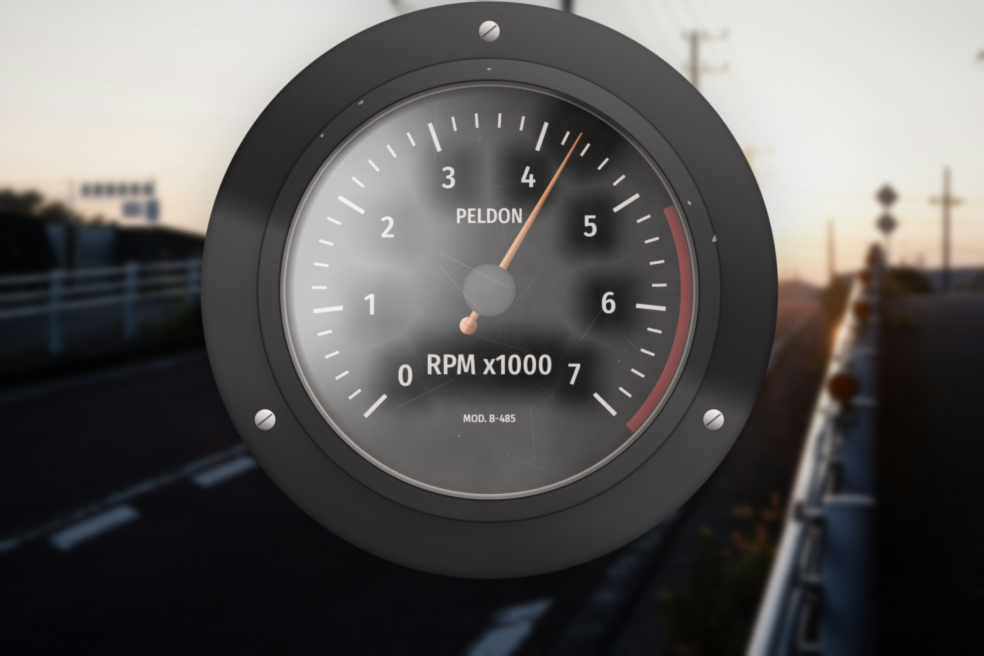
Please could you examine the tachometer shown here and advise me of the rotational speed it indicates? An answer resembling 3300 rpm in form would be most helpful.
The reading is 4300 rpm
